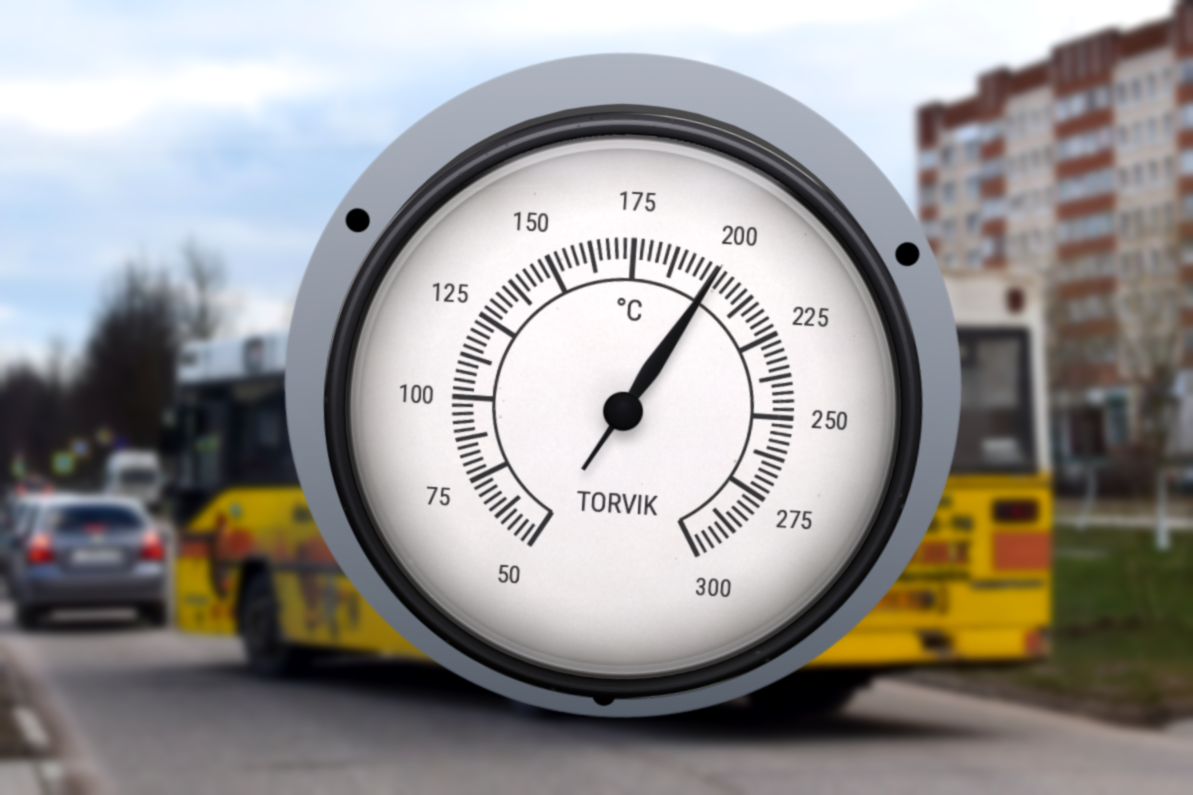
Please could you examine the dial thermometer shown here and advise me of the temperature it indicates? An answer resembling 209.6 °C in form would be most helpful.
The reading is 200 °C
